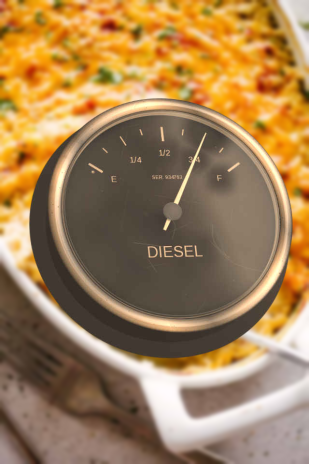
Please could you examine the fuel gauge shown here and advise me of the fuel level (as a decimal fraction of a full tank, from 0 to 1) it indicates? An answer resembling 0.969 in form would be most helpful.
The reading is 0.75
